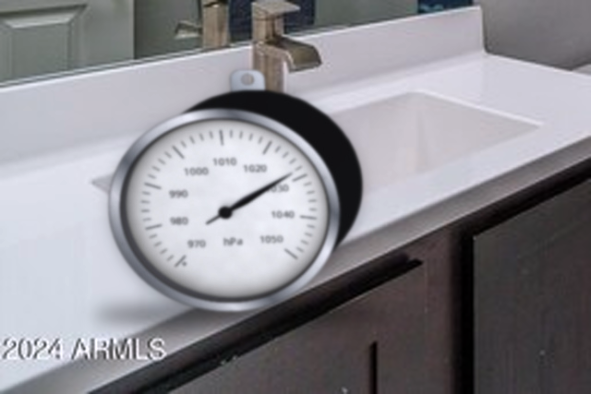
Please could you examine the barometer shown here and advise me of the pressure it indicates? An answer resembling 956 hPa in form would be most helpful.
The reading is 1028 hPa
